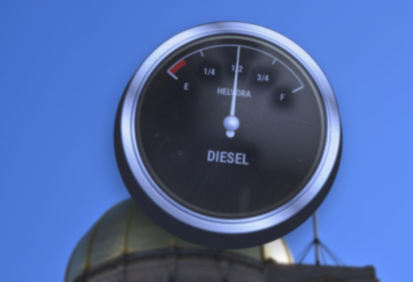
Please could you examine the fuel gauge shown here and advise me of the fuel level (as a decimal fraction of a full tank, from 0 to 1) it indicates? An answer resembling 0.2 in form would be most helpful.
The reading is 0.5
